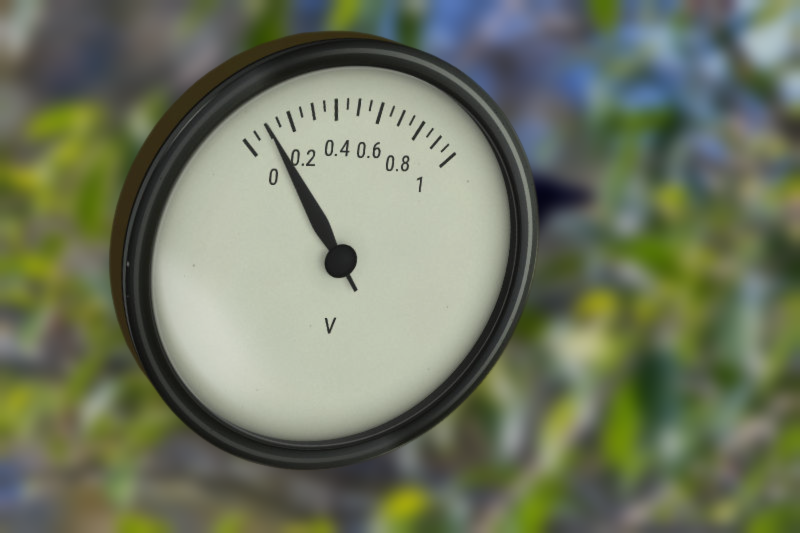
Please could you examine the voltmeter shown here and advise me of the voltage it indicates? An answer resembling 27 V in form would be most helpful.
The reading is 0.1 V
